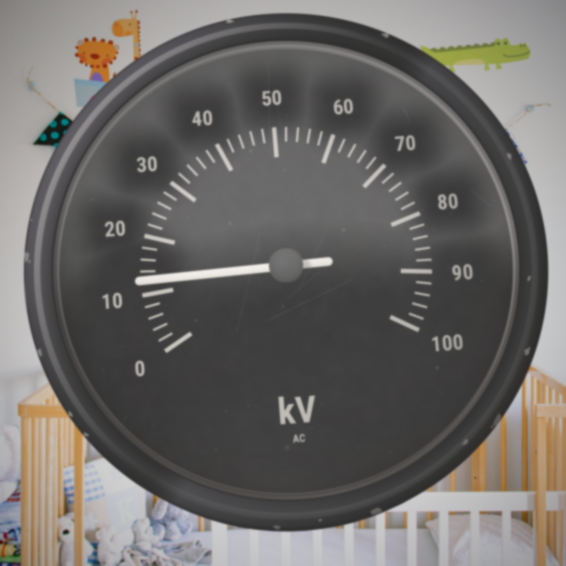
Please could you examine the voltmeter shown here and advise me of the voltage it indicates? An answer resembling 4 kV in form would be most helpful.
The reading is 12 kV
